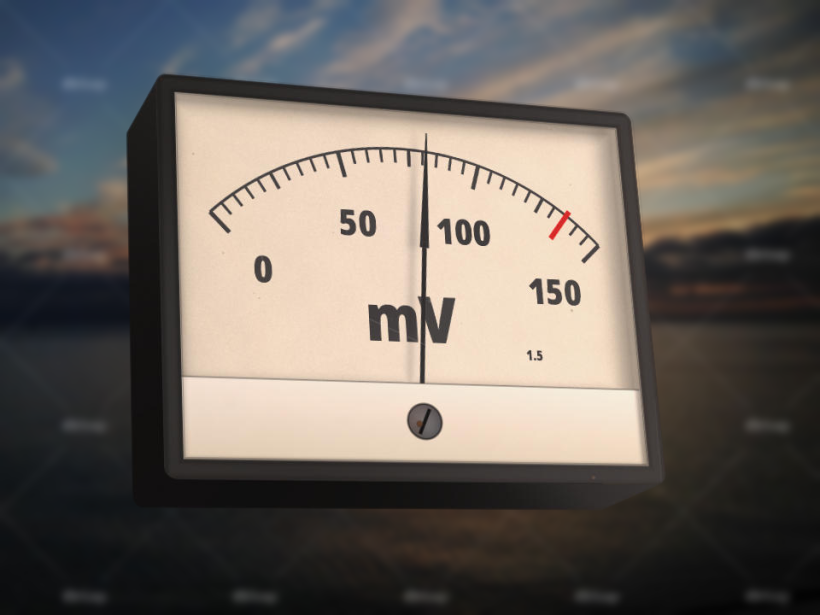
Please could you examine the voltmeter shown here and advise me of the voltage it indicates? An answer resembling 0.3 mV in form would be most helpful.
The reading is 80 mV
